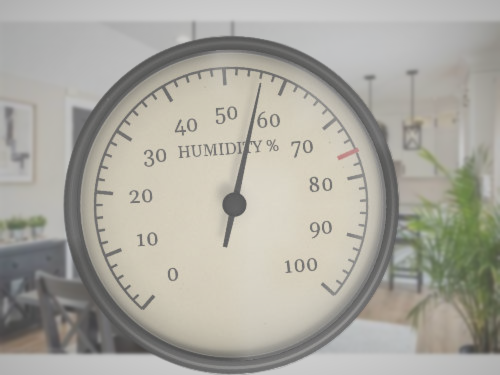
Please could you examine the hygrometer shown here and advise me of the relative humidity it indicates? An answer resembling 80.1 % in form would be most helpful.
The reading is 56 %
